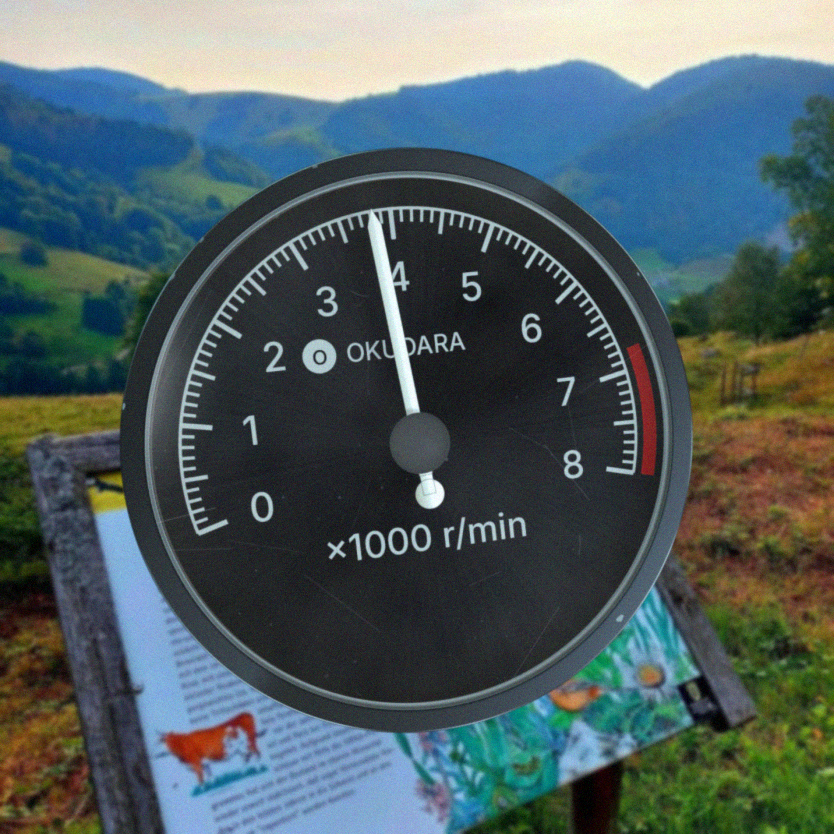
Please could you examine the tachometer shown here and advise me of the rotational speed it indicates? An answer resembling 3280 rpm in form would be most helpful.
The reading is 3800 rpm
